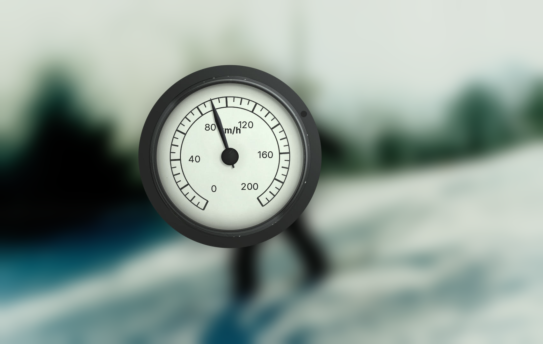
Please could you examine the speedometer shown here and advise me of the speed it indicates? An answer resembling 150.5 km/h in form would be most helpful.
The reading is 90 km/h
